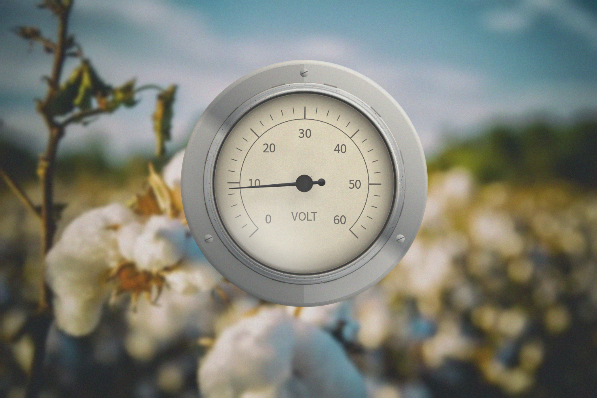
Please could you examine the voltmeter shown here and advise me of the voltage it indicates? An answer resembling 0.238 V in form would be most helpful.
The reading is 9 V
